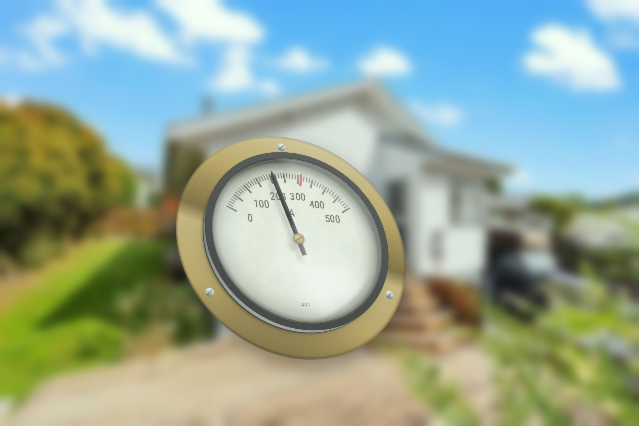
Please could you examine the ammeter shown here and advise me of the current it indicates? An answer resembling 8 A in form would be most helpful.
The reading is 200 A
